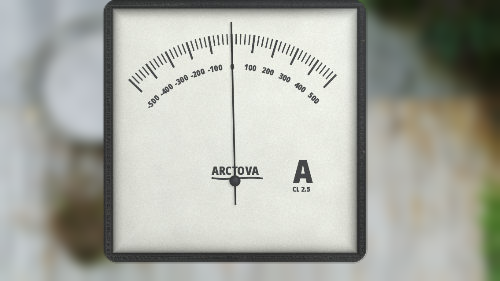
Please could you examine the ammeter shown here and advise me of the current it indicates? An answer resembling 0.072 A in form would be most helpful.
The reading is 0 A
